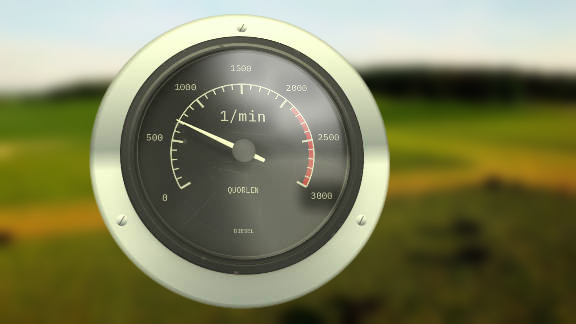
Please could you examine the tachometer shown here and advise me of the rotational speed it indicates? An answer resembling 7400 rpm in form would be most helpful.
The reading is 700 rpm
